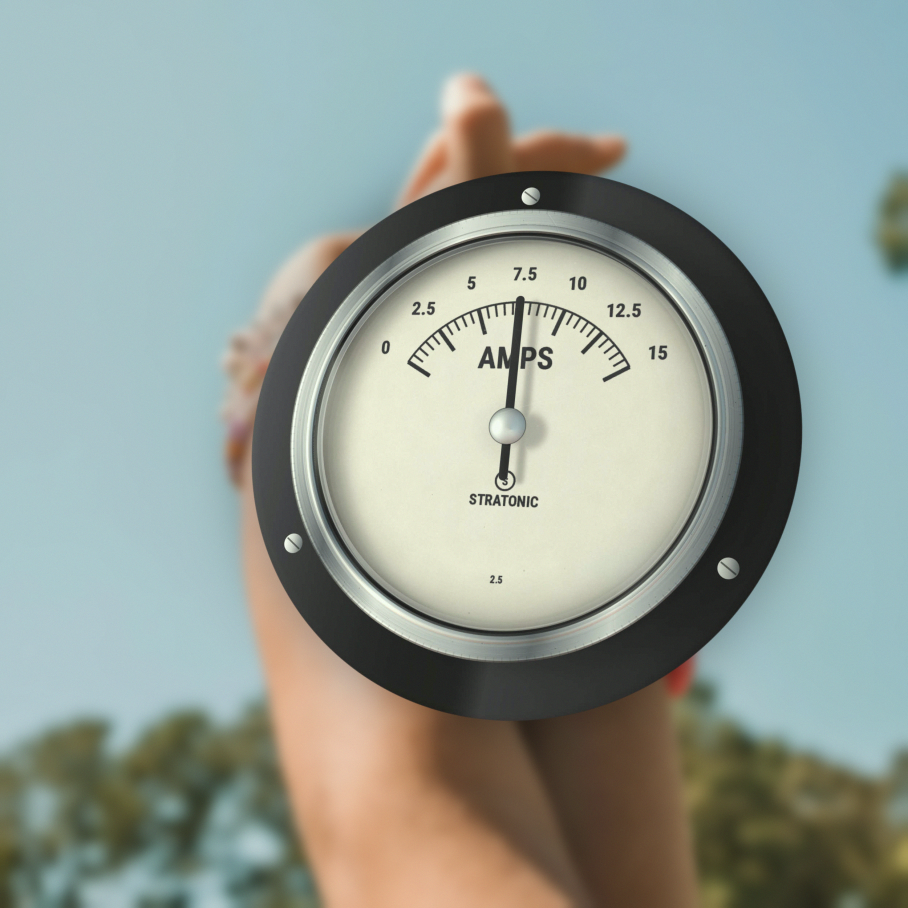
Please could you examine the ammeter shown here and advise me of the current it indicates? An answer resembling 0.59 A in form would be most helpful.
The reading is 7.5 A
